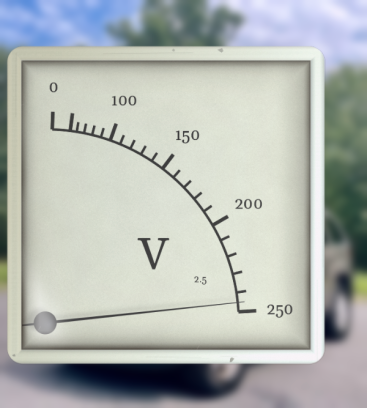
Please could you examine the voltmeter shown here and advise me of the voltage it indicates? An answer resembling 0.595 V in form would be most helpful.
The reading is 245 V
